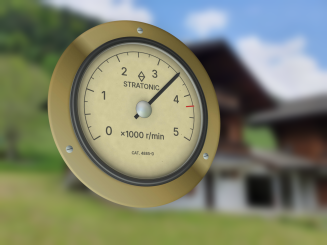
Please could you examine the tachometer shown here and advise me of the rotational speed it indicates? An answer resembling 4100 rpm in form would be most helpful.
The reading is 3500 rpm
